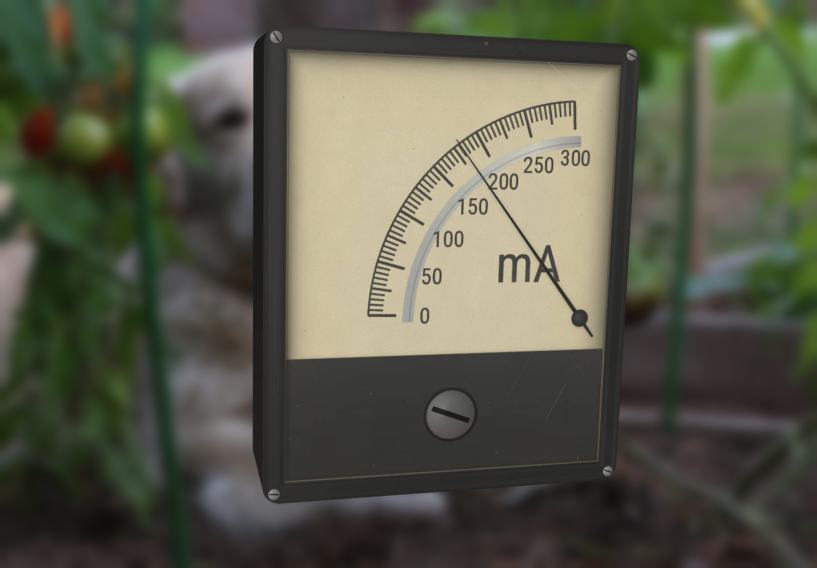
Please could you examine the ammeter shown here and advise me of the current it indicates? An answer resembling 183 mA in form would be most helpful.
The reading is 180 mA
